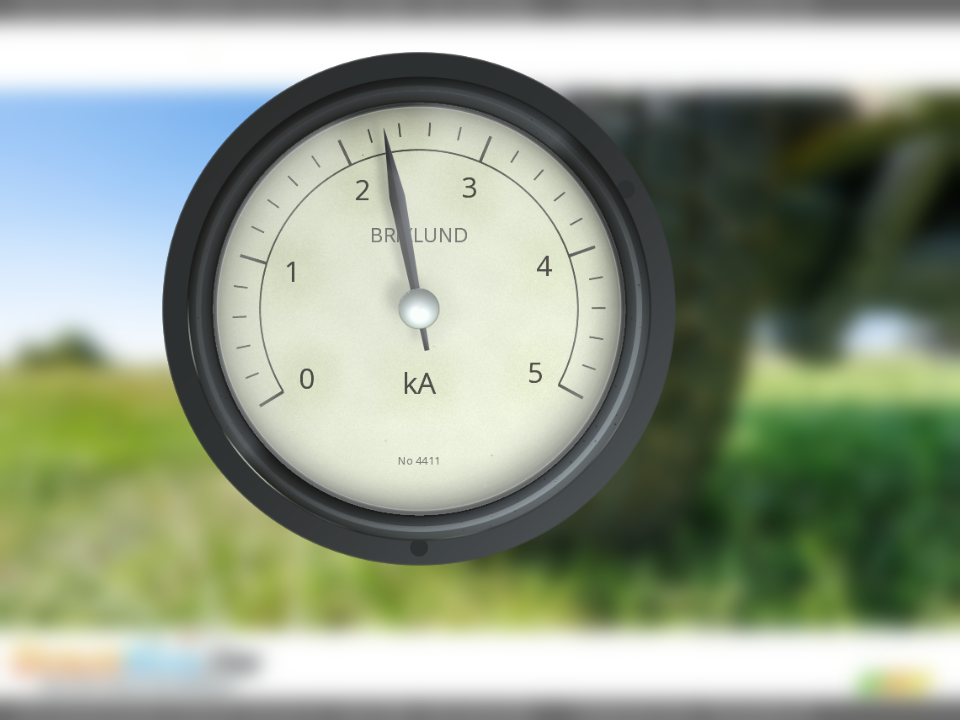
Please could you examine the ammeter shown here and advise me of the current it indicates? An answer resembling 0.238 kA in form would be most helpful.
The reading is 2.3 kA
